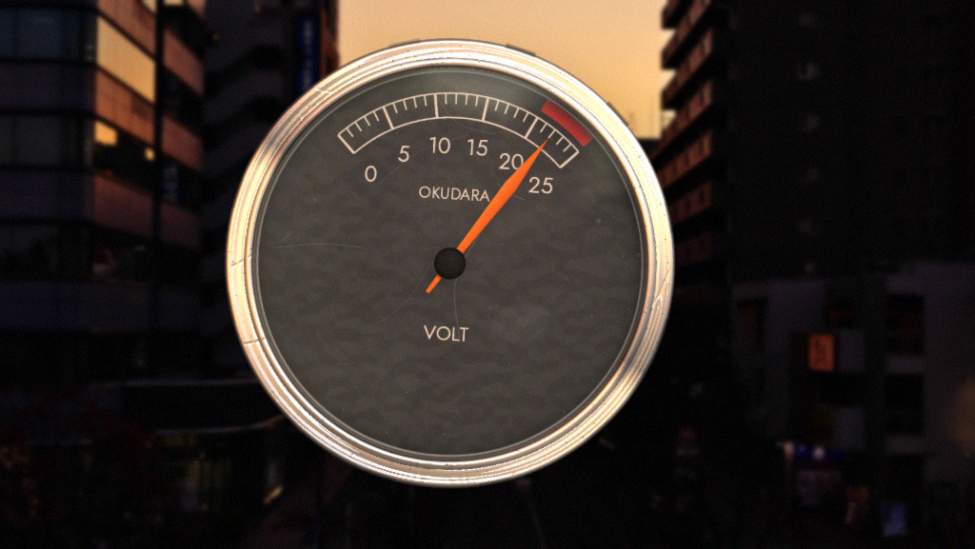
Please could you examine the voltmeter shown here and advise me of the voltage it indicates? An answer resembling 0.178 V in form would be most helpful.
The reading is 22 V
